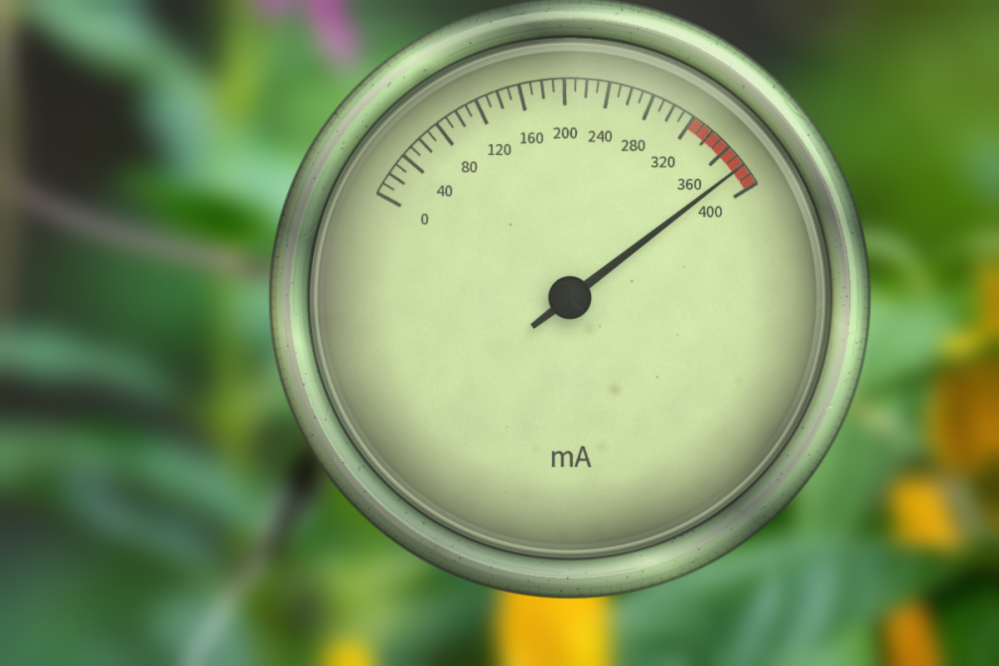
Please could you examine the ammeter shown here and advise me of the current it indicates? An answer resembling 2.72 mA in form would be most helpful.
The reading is 380 mA
